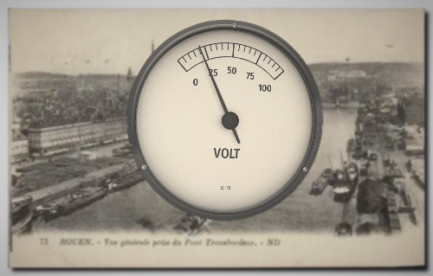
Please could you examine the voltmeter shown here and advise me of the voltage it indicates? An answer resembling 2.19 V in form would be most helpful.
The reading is 20 V
